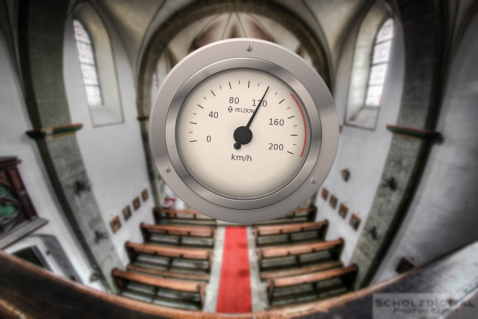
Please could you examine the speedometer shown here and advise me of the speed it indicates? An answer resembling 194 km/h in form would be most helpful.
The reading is 120 km/h
